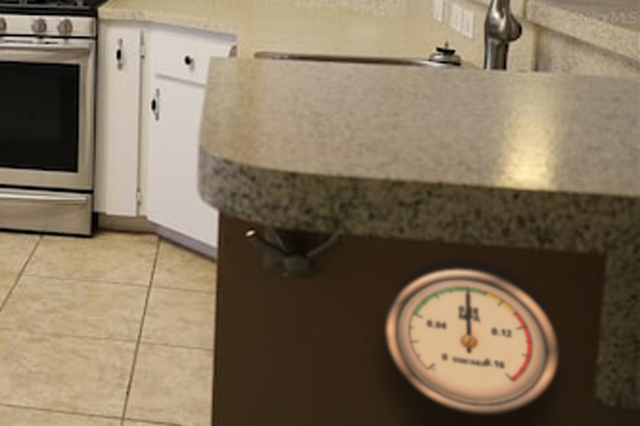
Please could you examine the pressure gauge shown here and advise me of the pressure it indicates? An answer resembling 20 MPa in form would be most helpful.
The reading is 0.08 MPa
